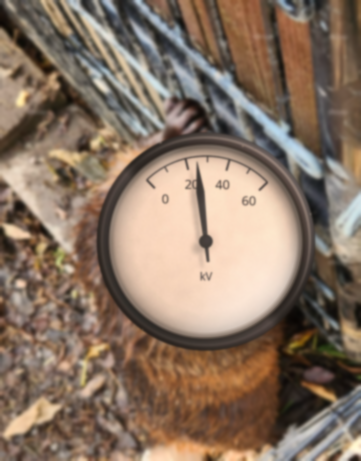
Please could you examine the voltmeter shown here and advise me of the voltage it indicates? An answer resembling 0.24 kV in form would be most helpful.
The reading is 25 kV
